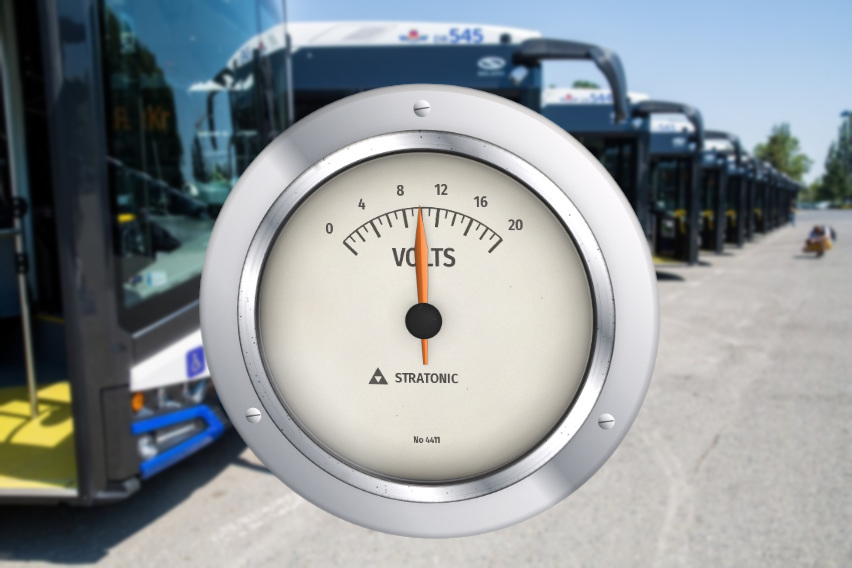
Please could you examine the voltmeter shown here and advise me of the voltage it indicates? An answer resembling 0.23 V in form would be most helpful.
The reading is 10 V
